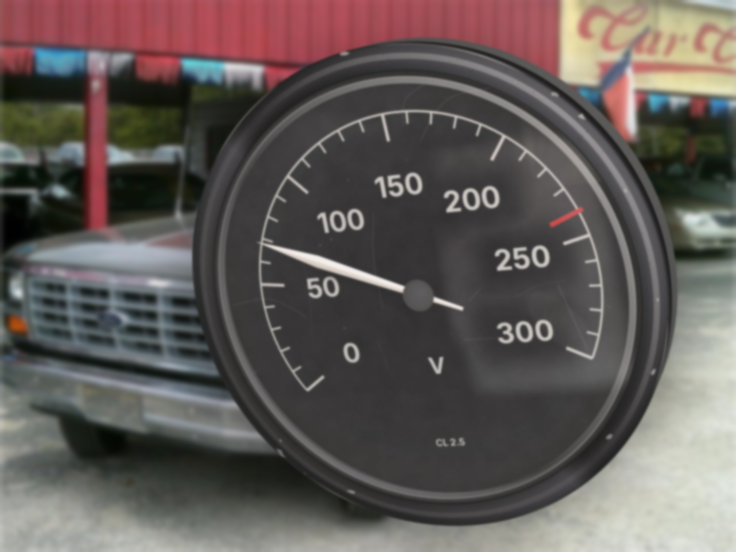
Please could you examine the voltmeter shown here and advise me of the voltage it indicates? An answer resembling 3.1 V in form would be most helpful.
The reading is 70 V
